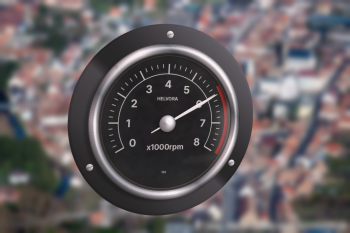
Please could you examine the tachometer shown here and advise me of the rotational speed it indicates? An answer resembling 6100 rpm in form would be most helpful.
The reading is 6000 rpm
